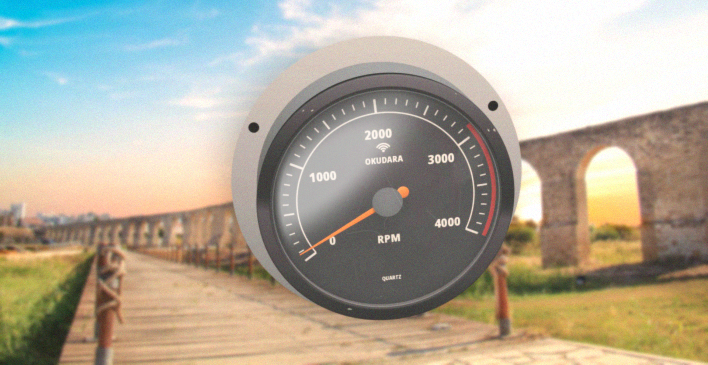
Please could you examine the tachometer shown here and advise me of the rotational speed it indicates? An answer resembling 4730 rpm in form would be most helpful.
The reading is 100 rpm
